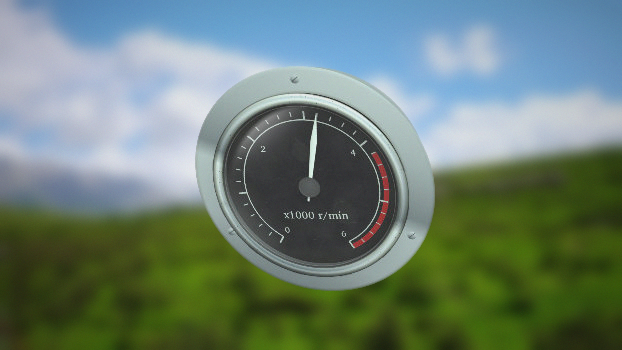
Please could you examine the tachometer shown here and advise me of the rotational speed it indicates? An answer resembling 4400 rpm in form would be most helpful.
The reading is 3200 rpm
